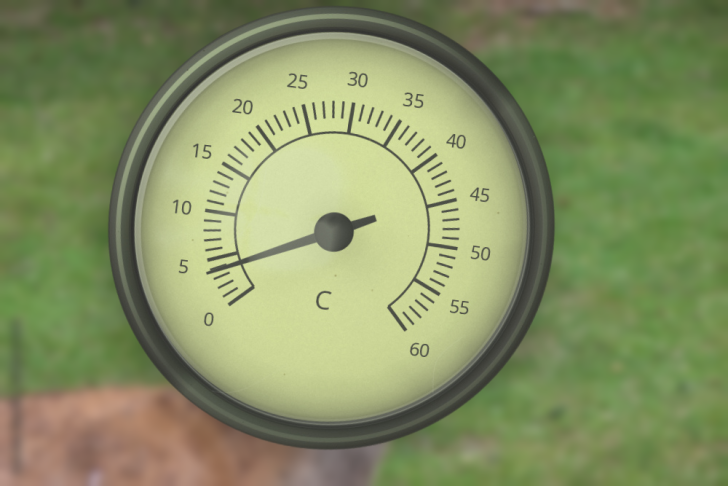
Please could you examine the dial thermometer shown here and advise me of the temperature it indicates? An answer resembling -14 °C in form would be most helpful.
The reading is 4 °C
